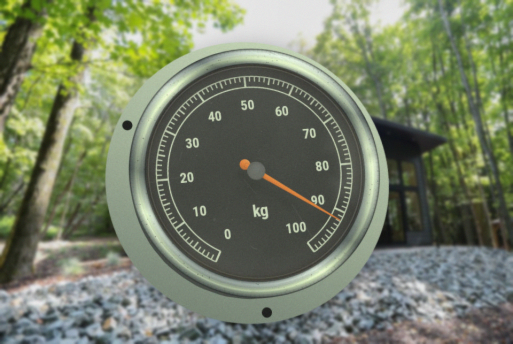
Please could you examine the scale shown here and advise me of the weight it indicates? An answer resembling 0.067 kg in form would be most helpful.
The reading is 92 kg
